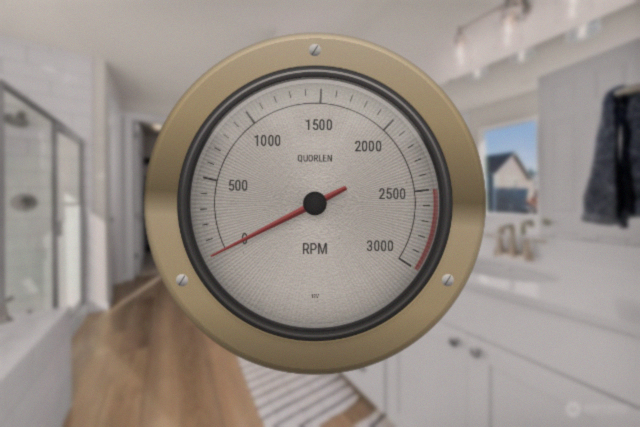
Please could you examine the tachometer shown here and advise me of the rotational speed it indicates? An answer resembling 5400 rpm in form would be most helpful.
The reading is 0 rpm
